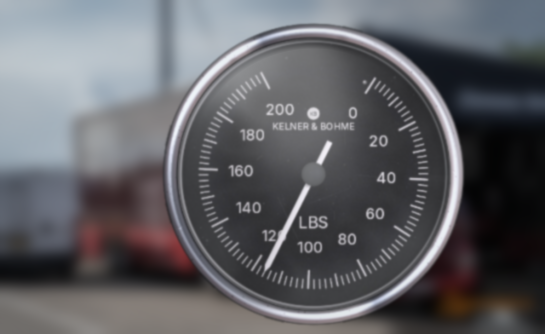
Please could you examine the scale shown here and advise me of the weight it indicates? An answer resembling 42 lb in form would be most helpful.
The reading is 116 lb
